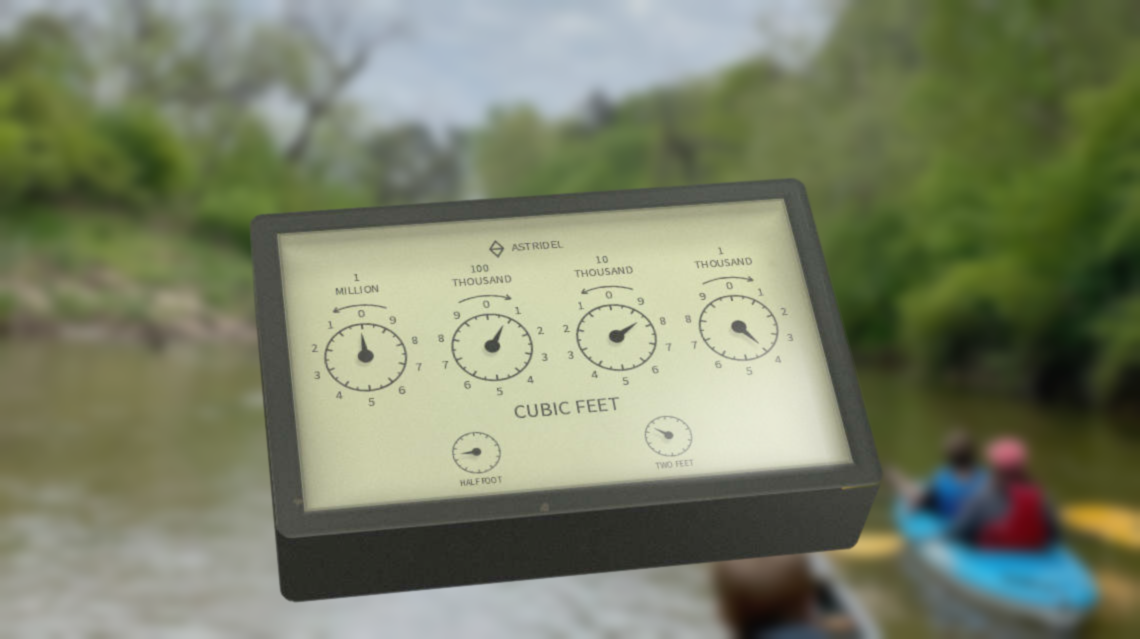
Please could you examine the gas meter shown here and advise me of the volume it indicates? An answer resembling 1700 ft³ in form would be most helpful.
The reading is 8400 ft³
